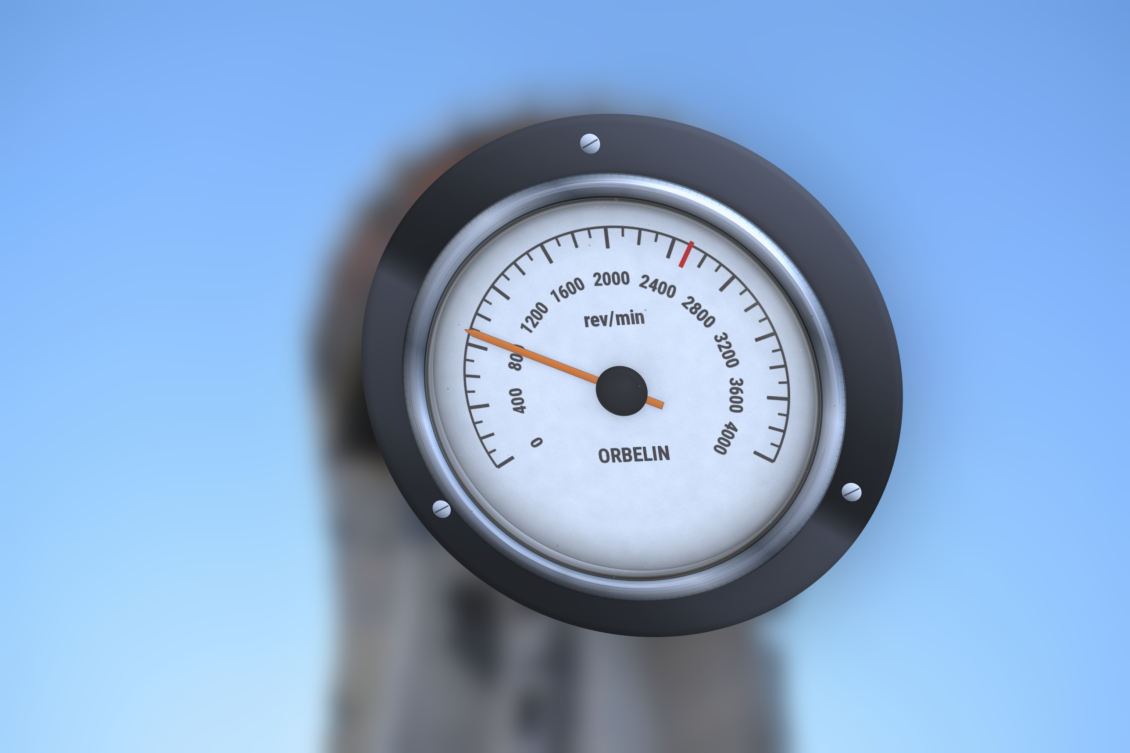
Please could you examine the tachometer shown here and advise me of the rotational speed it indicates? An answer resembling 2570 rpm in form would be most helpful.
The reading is 900 rpm
